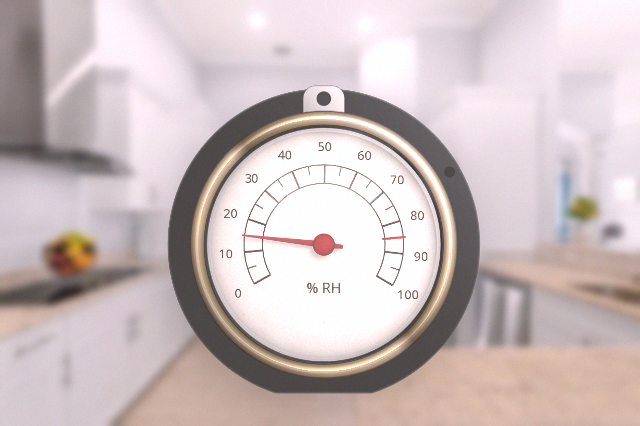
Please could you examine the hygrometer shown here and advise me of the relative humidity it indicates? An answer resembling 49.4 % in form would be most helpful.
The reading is 15 %
